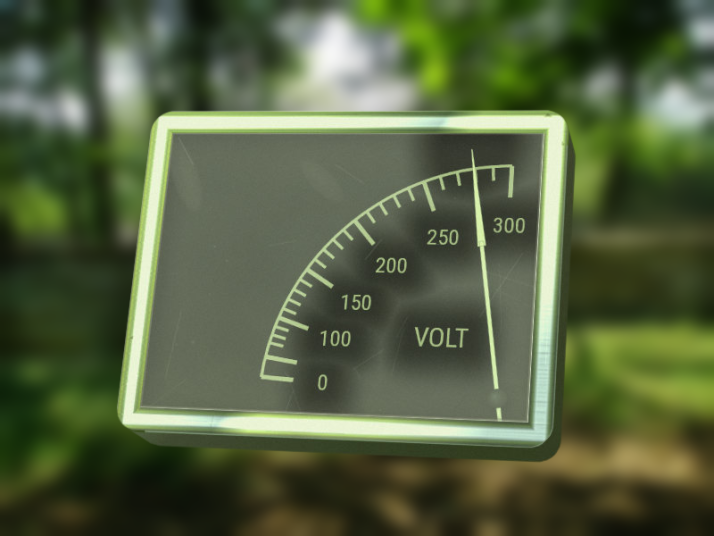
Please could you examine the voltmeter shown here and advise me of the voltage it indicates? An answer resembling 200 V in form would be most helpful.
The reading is 280 V
